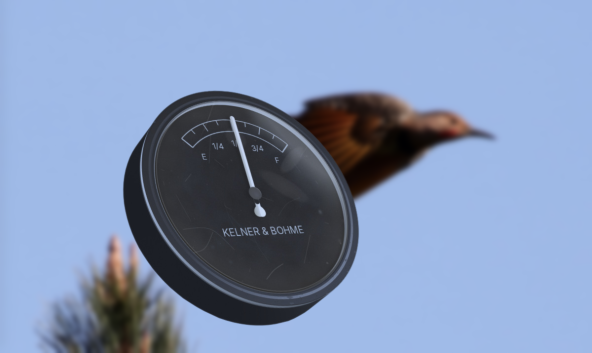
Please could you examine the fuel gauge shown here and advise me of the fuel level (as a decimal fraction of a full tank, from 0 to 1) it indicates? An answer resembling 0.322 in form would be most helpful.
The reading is 0.5
